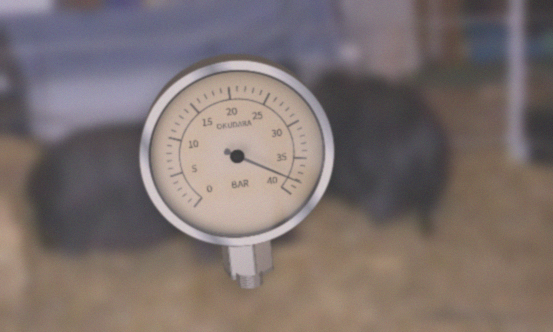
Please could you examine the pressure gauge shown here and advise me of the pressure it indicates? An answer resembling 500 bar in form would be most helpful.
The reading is 38 bar
